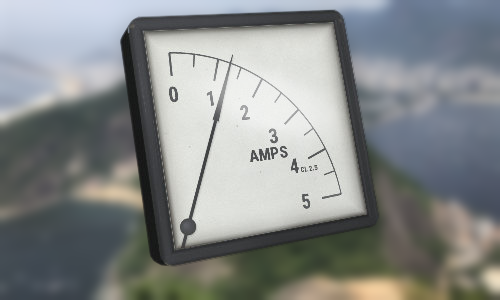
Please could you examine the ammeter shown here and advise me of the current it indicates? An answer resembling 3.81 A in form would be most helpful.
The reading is 1.25 A
